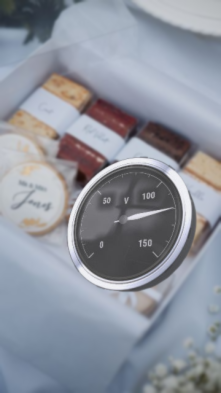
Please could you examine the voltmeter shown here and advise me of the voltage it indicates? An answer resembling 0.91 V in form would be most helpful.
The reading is 120 V
